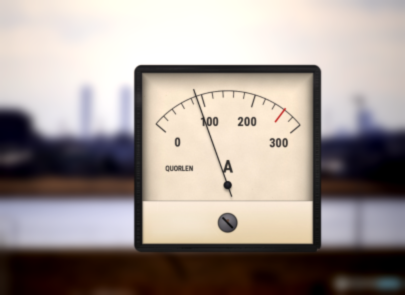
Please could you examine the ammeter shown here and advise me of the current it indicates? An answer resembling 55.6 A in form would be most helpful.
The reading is 90 A
